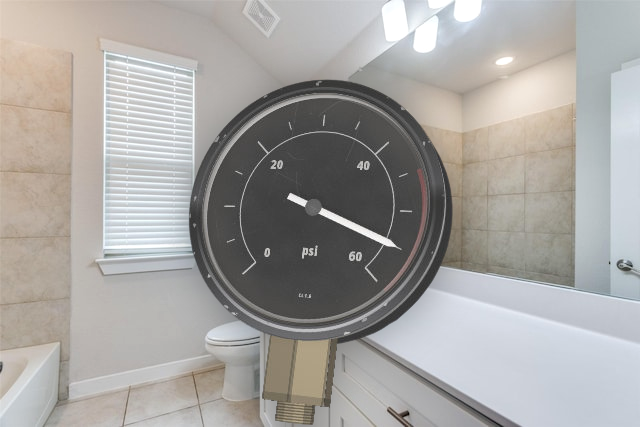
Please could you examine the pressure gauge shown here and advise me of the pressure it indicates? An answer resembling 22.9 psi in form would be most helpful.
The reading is 55 psi
